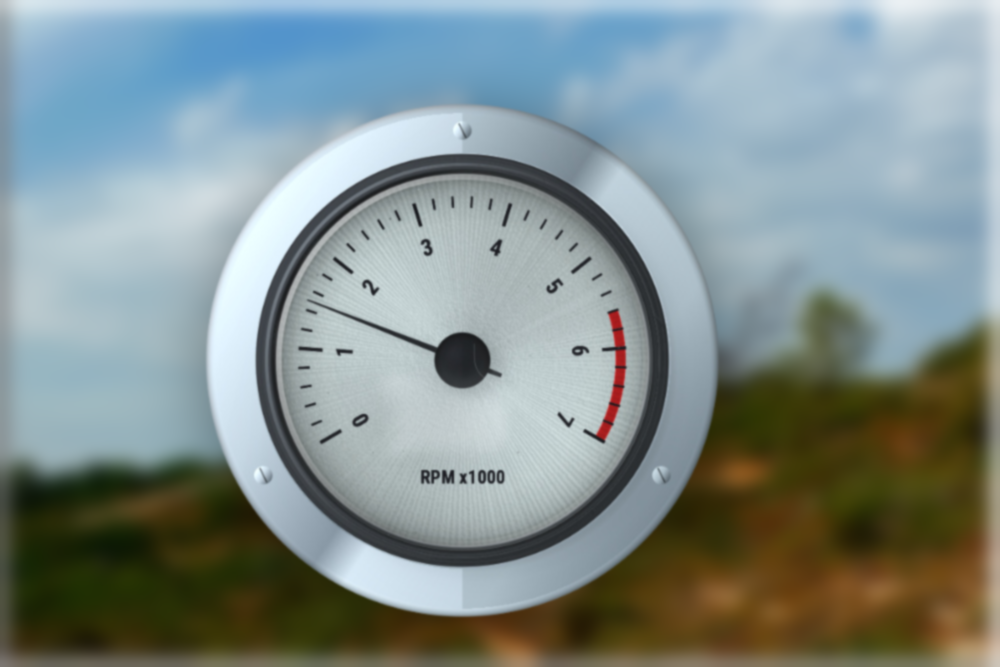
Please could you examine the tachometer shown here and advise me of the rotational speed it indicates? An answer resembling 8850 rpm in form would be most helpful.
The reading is 1500 rpm
